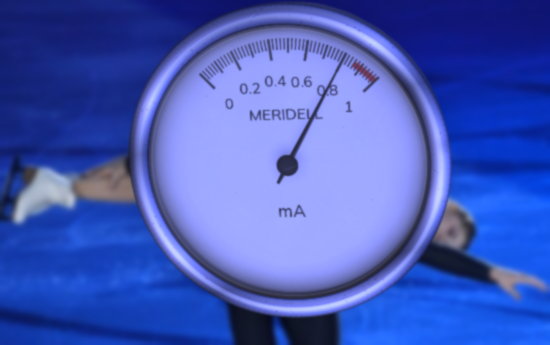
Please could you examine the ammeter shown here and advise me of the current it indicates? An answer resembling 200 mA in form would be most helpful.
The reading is 0.8 mA
